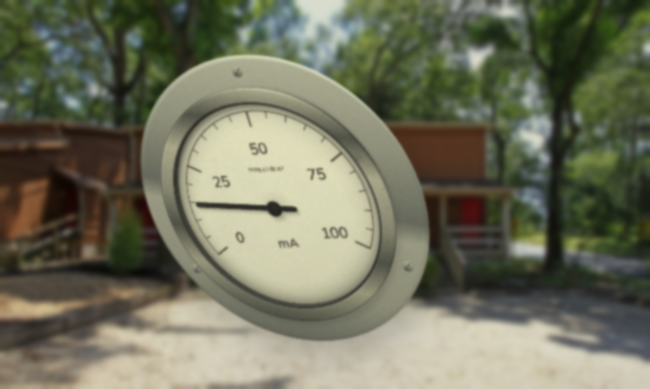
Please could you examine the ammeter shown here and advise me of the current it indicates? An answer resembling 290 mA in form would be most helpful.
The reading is 15 mA
